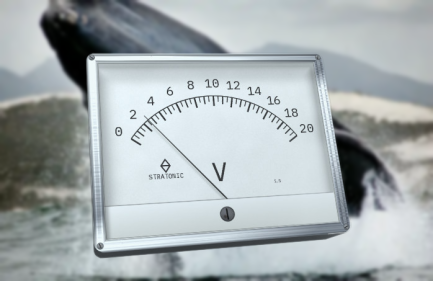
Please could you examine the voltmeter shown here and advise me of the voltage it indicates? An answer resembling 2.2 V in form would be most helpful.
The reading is 2.5 V
